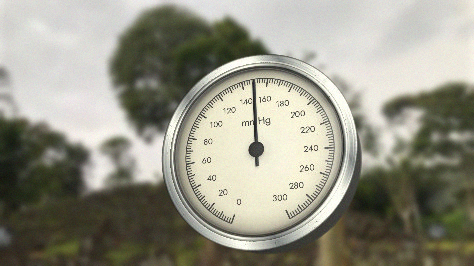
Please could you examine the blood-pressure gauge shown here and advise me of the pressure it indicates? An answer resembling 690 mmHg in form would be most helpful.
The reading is 150 mmHg
